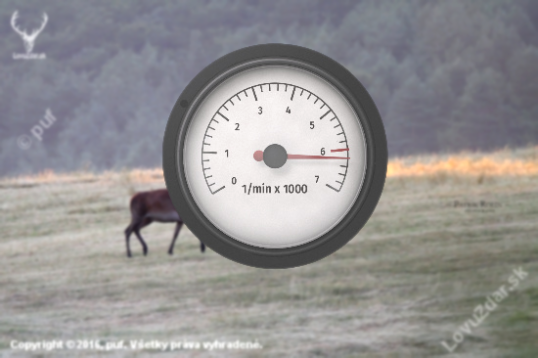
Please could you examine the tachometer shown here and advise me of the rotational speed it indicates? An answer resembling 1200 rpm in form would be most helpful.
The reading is 6200 rpm
